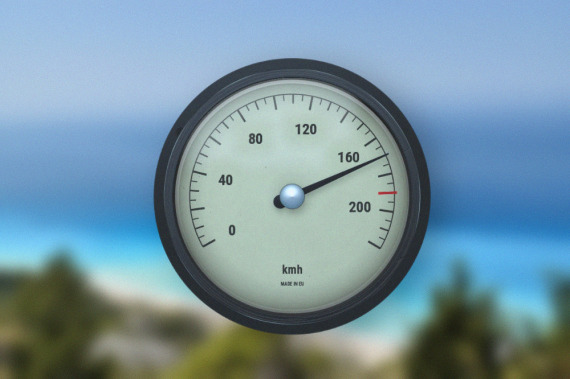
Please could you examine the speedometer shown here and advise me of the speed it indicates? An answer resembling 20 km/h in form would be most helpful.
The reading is 170 km/h
